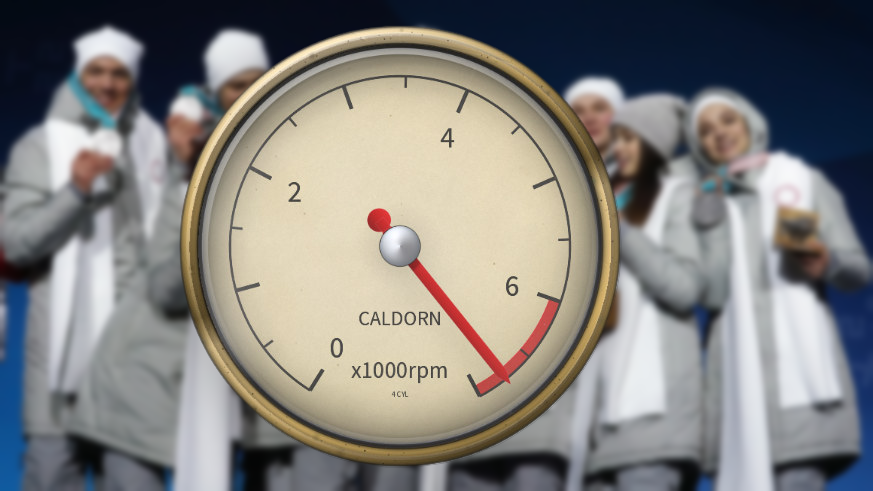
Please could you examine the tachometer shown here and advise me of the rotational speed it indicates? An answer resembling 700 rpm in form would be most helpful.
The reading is 6750 rpm
